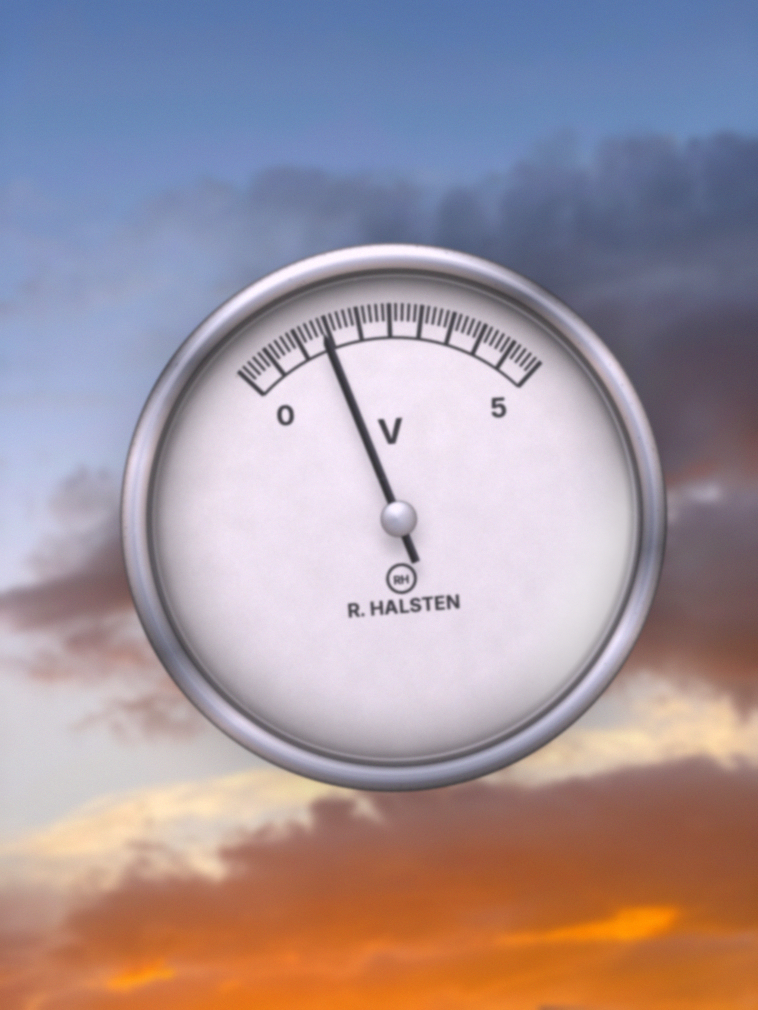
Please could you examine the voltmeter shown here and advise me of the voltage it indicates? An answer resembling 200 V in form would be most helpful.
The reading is 1.4 V
